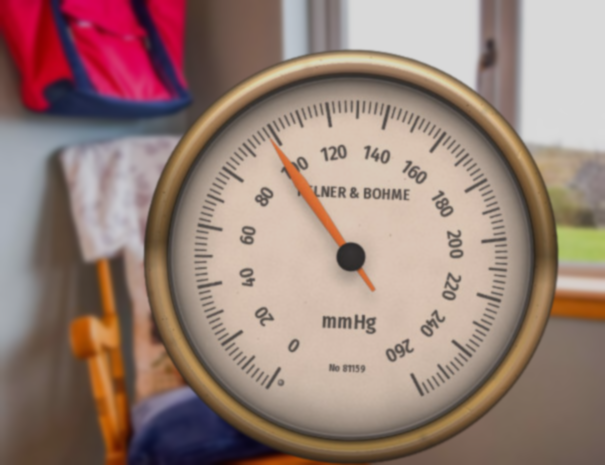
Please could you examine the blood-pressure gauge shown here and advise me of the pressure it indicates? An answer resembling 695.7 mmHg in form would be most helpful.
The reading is 98 mmHg
